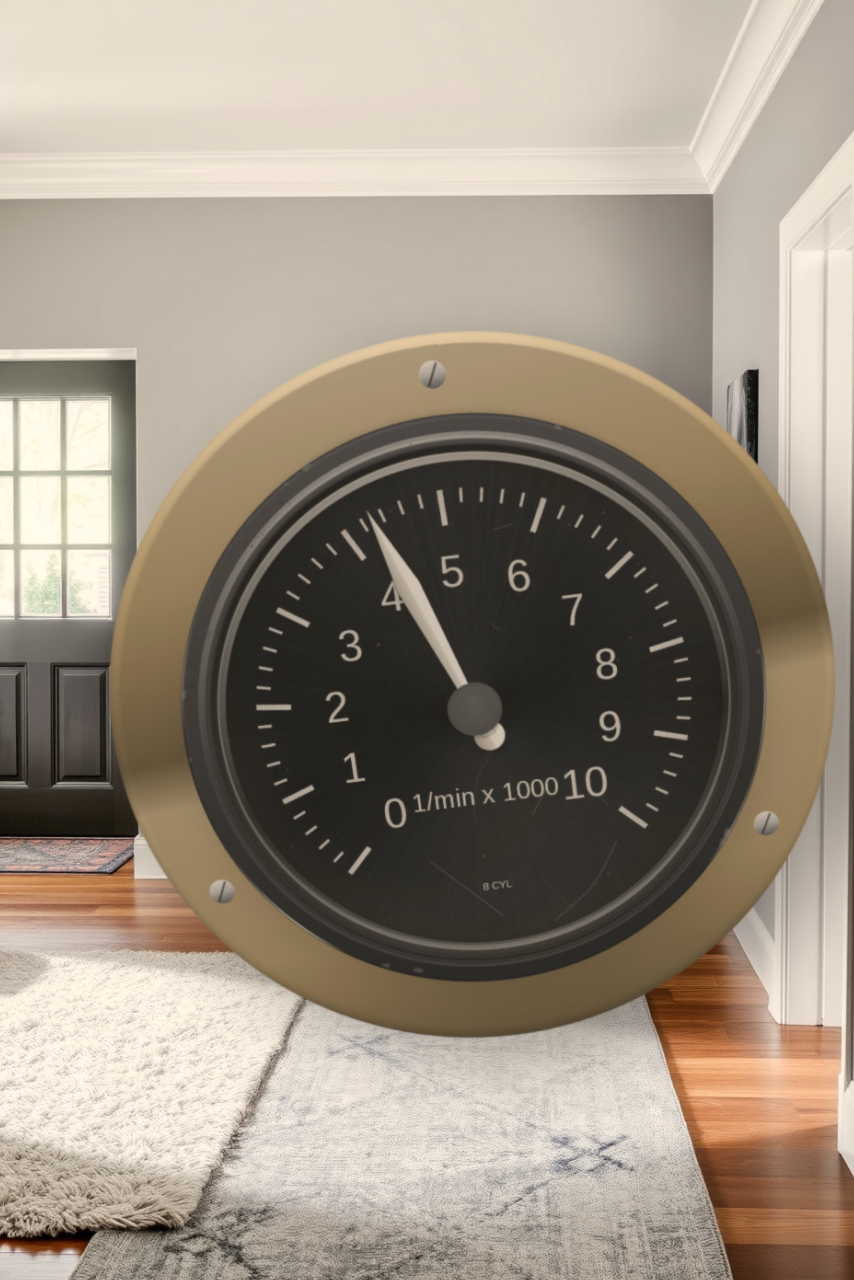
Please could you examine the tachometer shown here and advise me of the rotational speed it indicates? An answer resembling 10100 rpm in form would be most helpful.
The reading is 4300 rpm
